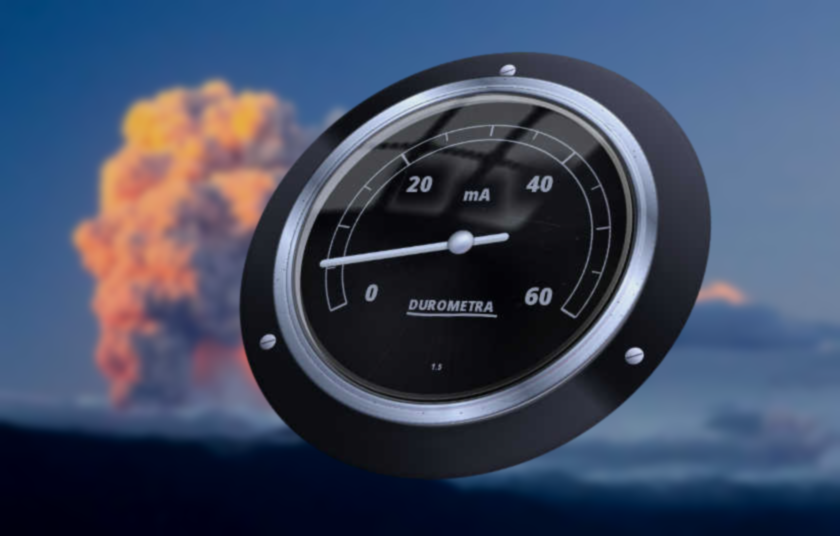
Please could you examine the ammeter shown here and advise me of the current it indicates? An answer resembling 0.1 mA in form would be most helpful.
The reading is 5 mA
